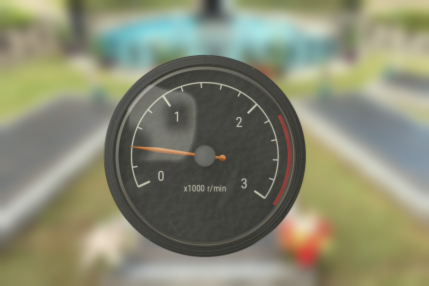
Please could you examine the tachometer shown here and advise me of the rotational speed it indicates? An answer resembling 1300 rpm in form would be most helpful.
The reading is 400 rpm
